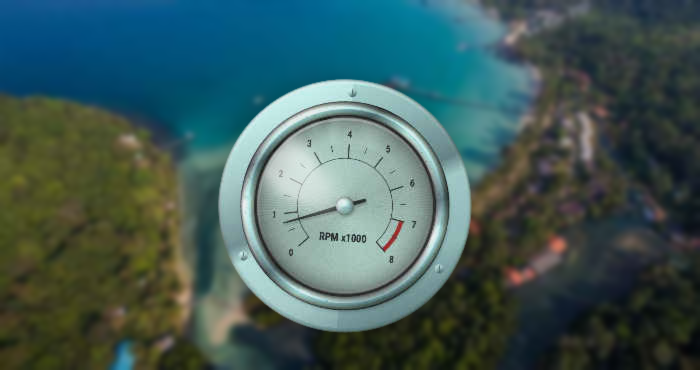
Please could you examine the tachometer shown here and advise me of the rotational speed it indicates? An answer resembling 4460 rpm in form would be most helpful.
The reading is 750 rpm
